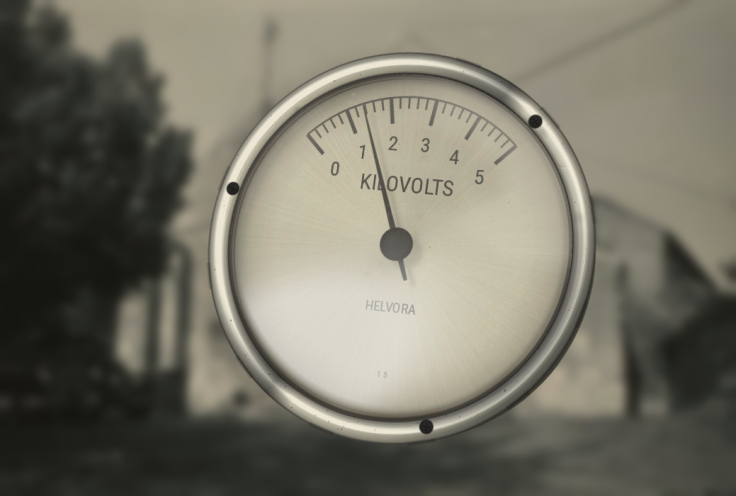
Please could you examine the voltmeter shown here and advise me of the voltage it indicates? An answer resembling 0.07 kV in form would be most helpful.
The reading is 1.4 kV
